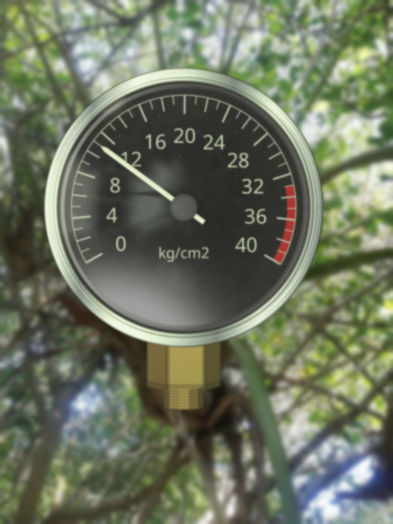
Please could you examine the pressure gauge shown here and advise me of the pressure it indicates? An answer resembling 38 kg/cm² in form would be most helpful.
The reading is 11 kg/cm²
